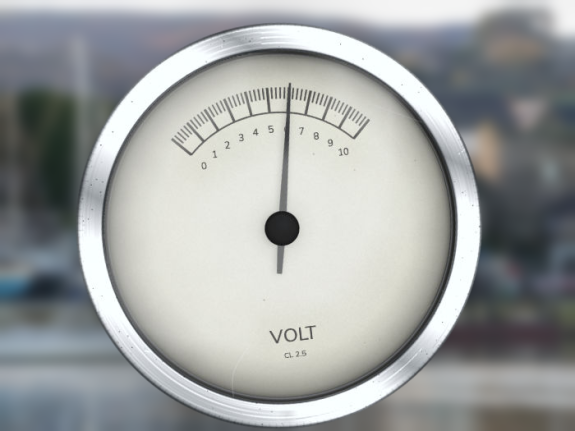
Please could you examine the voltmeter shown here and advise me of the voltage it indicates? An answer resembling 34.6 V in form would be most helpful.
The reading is 6 V
